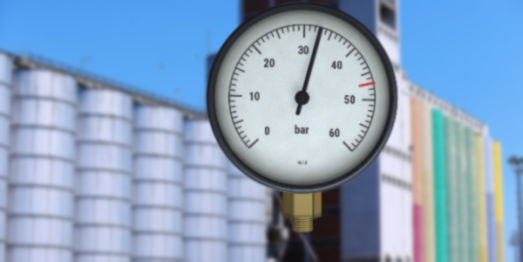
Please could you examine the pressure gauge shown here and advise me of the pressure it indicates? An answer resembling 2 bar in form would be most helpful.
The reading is 33 bar
